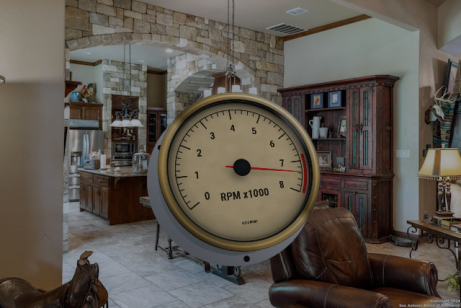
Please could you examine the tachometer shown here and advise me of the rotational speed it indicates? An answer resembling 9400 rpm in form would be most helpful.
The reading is 7400 rpm
